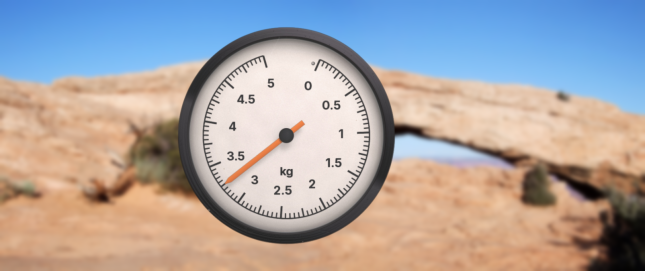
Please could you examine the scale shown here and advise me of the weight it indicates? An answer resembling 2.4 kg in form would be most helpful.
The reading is 3.25 kg
